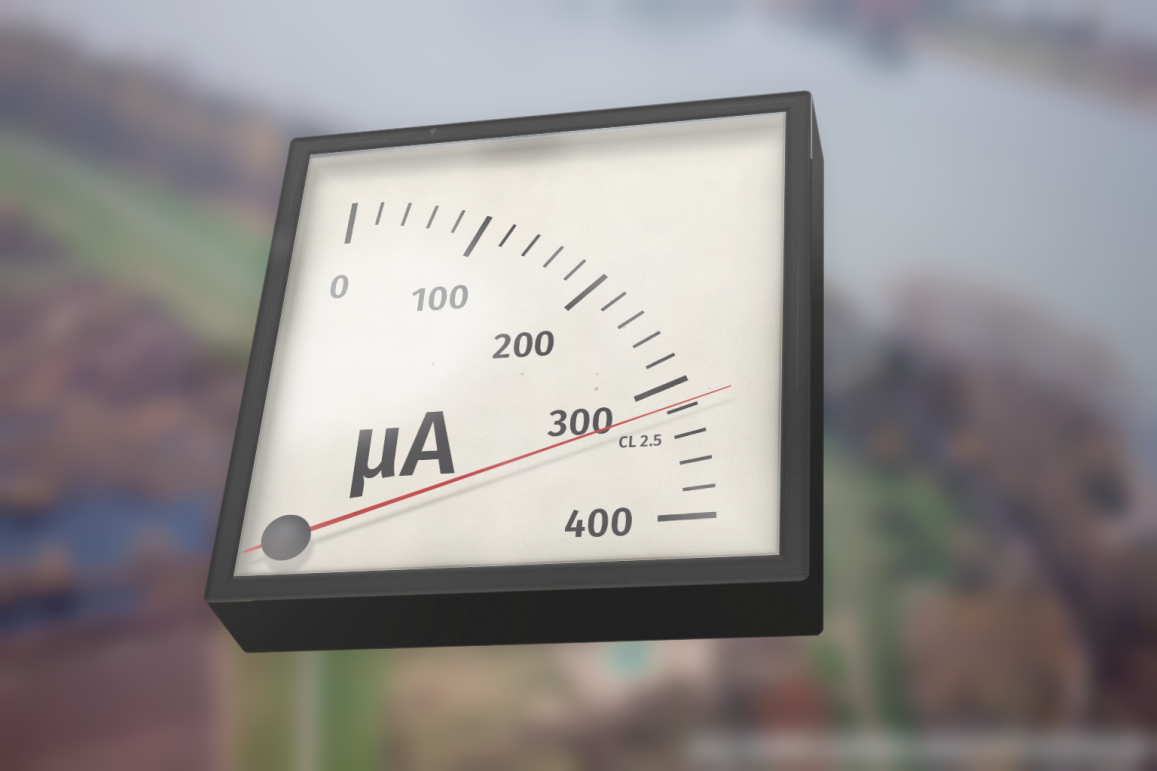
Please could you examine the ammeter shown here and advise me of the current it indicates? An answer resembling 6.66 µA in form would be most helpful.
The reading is 320 µA
